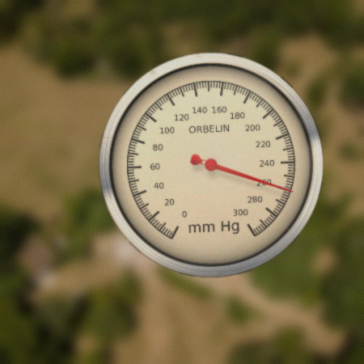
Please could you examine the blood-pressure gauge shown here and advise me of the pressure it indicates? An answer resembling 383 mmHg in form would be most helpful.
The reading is 260 mmHg
